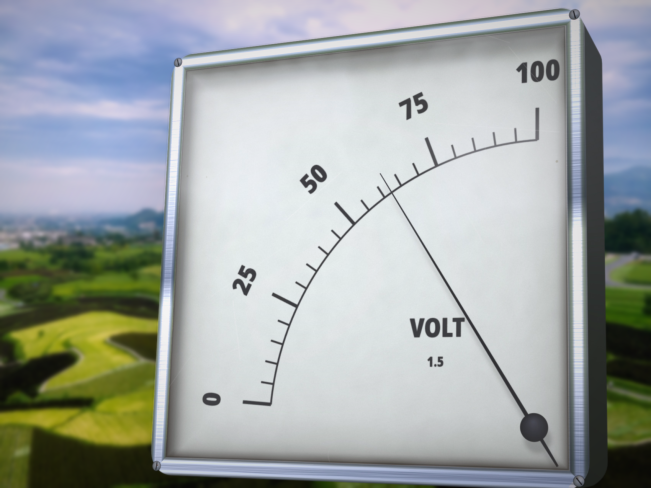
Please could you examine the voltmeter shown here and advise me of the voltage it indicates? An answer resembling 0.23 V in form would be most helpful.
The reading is 62.5 V
